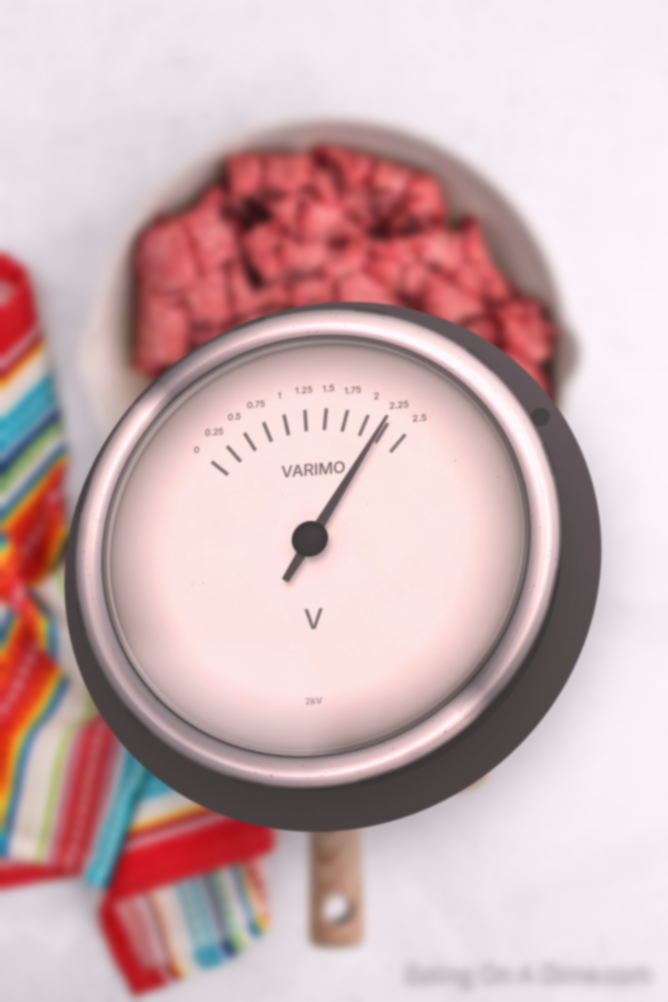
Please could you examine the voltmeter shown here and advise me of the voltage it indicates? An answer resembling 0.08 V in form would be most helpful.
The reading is 2.25 V
